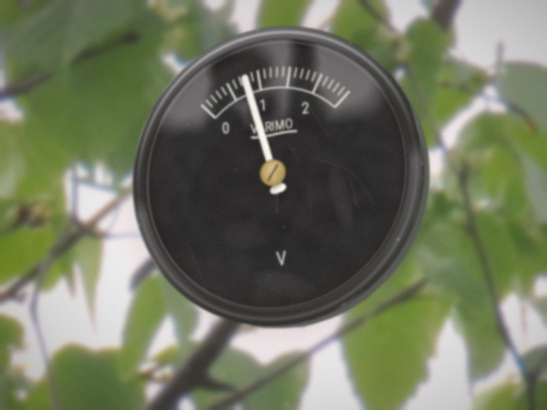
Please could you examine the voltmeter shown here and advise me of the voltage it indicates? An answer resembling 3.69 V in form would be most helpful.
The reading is 0.8 V
